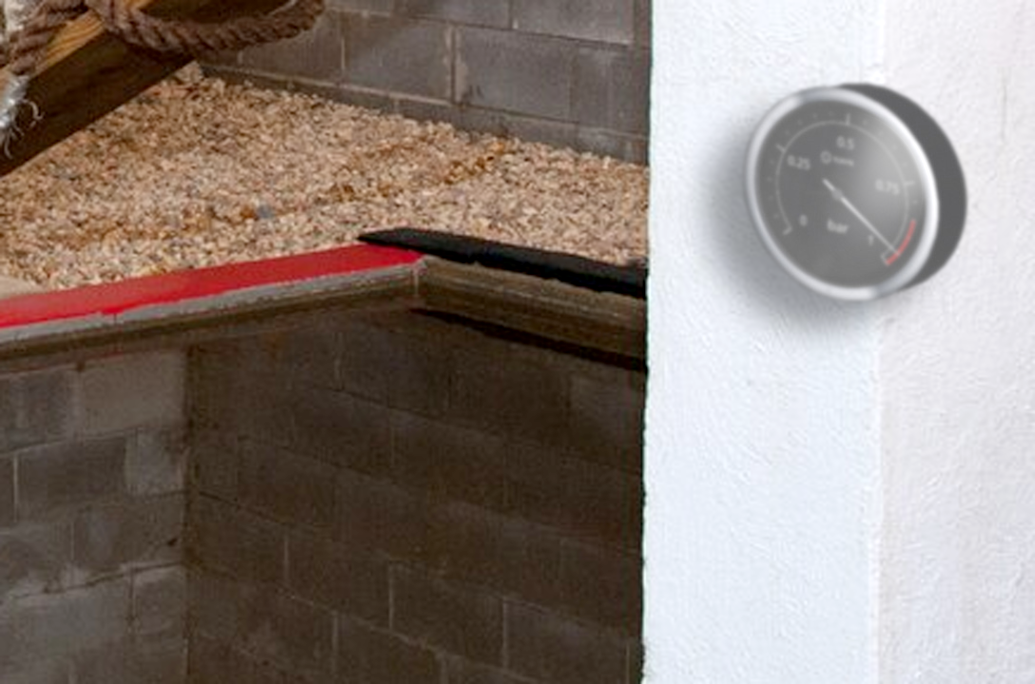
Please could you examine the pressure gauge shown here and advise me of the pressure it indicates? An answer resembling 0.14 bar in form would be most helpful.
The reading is 0.95 bar
